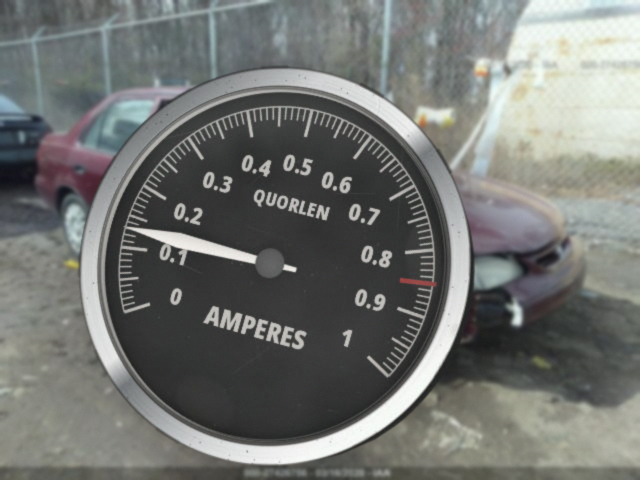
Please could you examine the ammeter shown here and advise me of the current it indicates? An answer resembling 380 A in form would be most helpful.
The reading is 0.13 A
